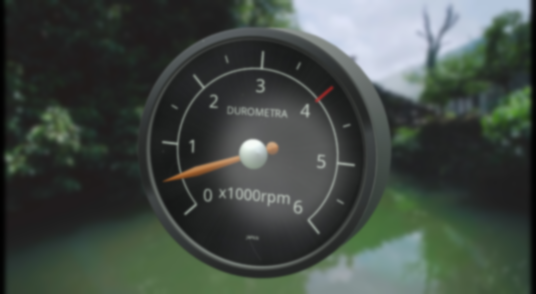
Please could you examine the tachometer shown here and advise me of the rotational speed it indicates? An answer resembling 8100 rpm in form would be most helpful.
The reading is 500 rpm
